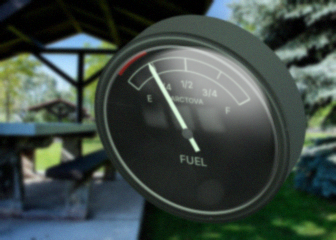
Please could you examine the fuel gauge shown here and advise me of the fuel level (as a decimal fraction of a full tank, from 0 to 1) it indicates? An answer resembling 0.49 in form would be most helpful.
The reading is 0.25
